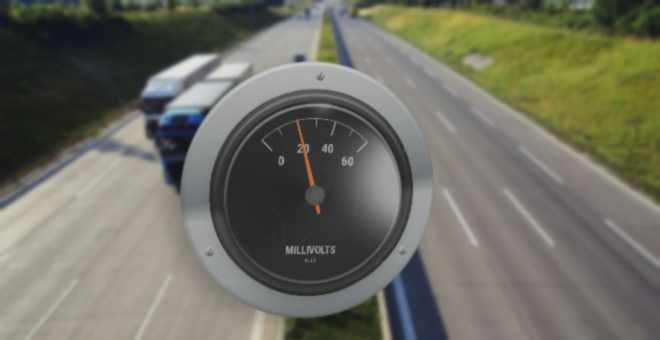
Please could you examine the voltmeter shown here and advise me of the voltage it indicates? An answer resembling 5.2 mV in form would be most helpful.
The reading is 20 mV
